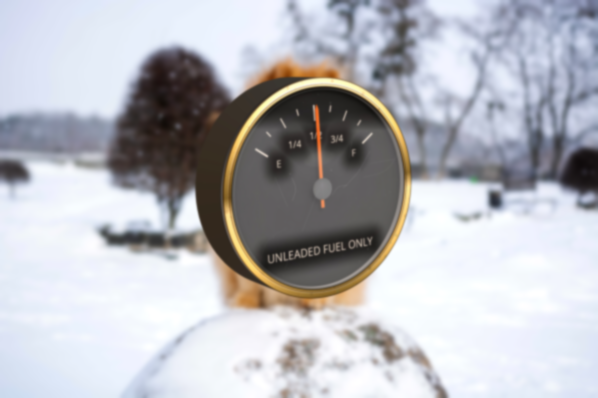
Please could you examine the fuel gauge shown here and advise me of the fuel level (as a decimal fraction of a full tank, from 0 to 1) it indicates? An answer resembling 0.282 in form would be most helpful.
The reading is 0.5
